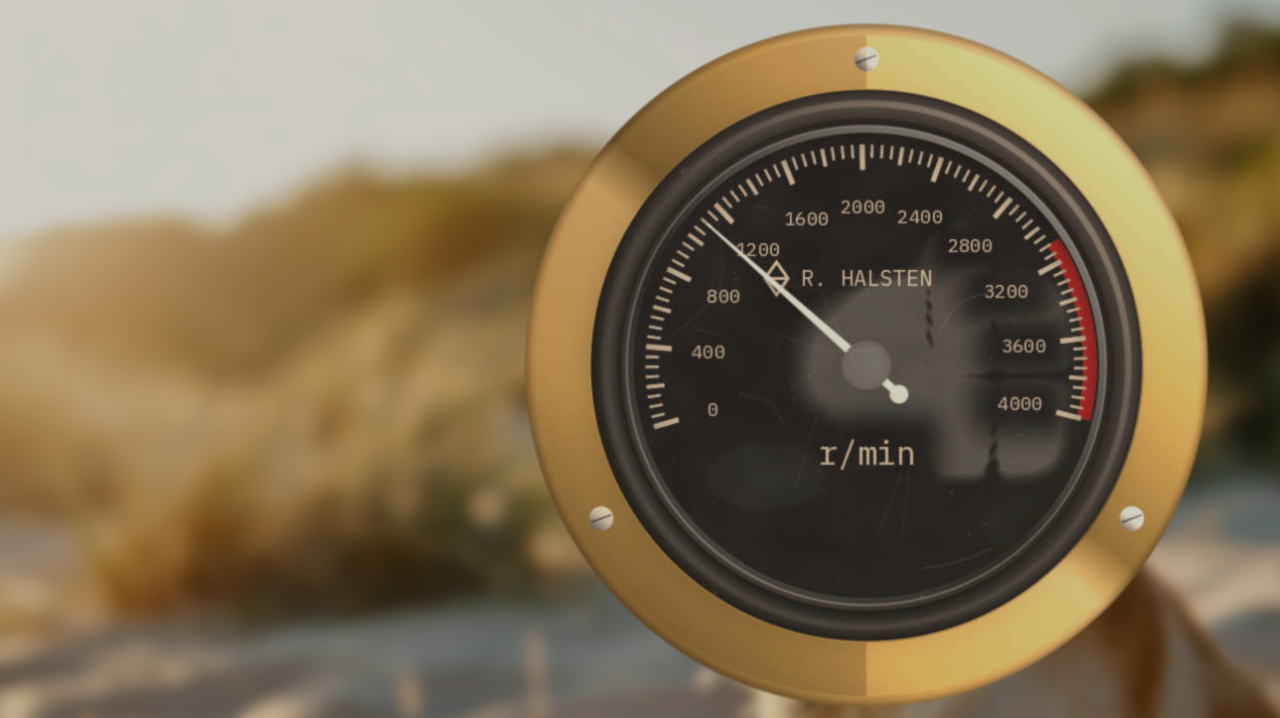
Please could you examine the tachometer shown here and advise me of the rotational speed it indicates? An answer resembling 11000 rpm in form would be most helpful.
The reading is 1100 rpm
